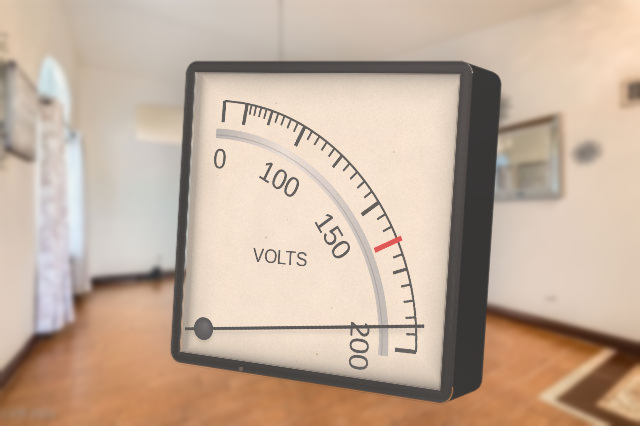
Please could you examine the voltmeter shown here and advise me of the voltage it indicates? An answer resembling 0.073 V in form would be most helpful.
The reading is 192.5 V
